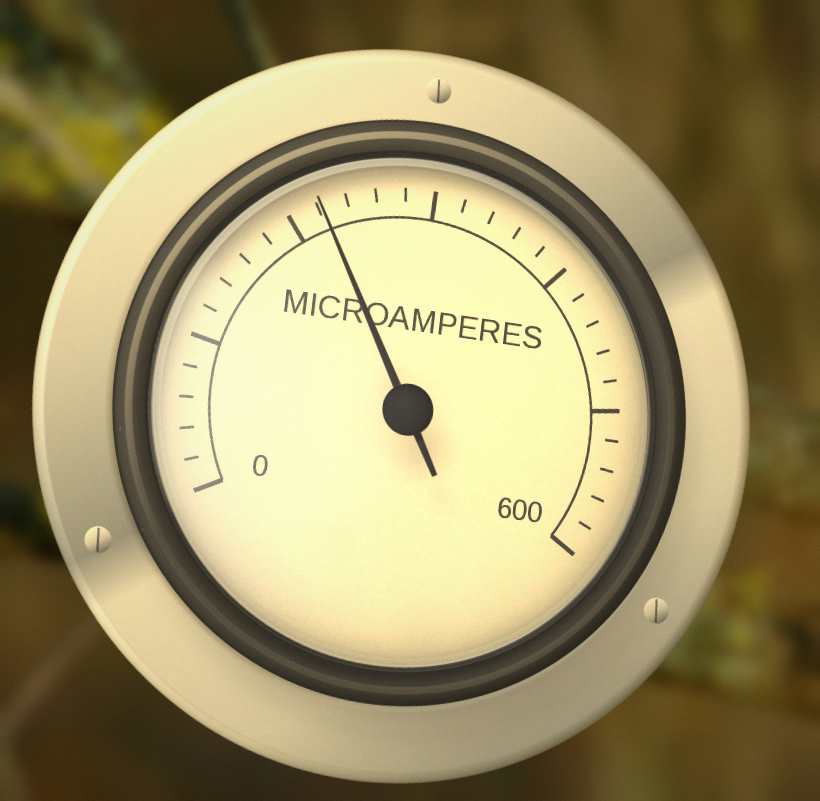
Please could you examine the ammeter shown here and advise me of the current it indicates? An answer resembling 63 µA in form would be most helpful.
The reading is 220 µA
